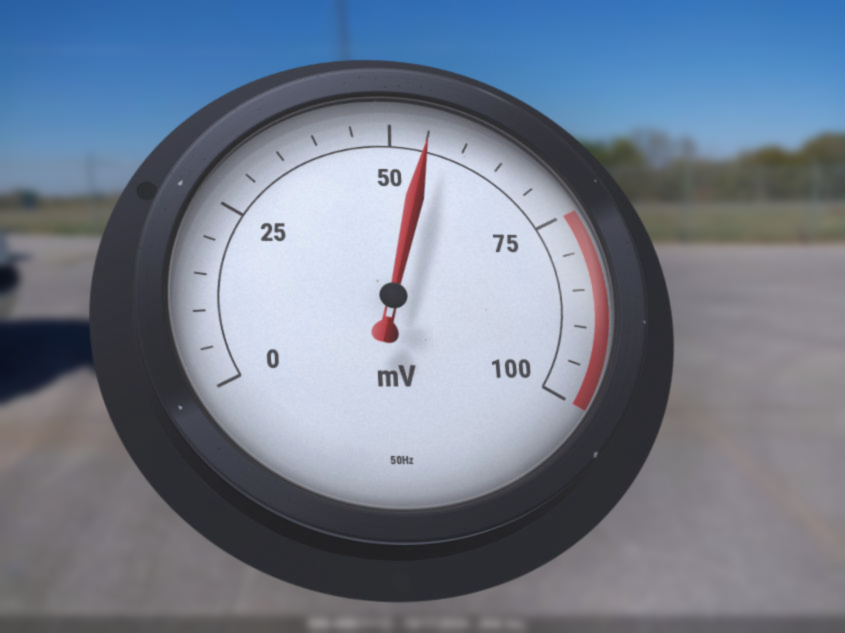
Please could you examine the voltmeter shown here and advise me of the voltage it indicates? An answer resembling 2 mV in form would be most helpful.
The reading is 55 mV
